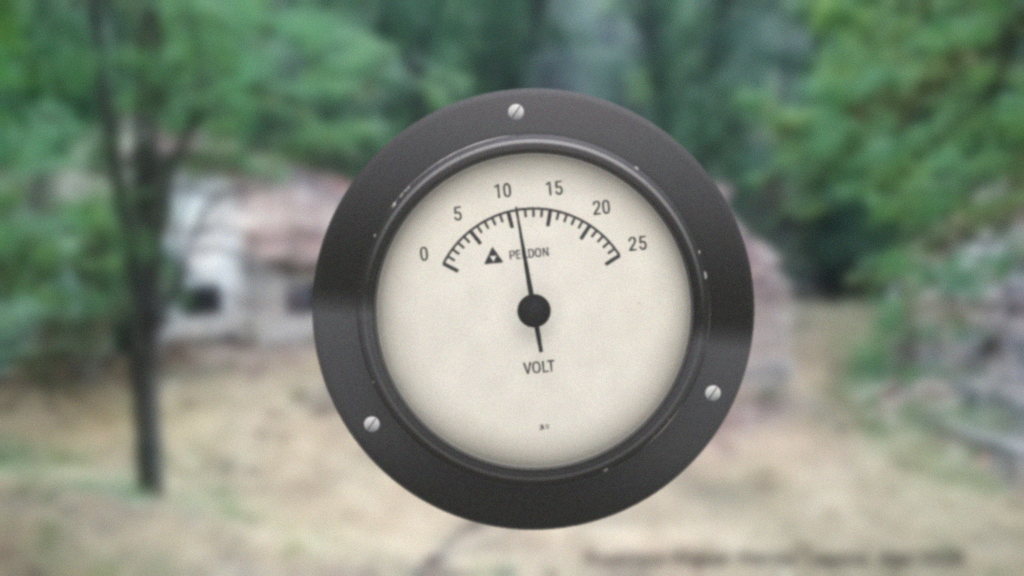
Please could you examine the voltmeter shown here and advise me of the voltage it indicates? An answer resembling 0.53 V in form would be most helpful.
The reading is 11 V
